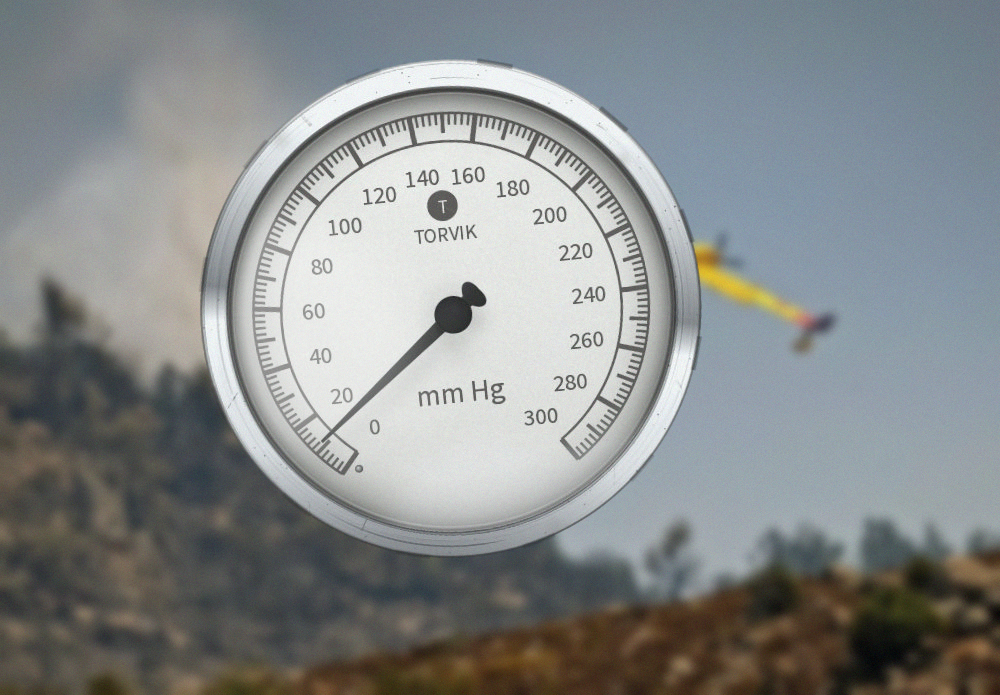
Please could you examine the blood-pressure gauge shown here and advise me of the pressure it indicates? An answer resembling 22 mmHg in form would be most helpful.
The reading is 12 mmHg
